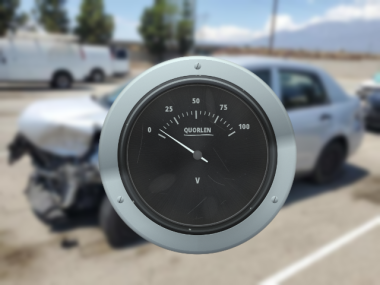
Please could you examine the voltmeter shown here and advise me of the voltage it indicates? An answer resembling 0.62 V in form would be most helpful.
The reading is 5 V
